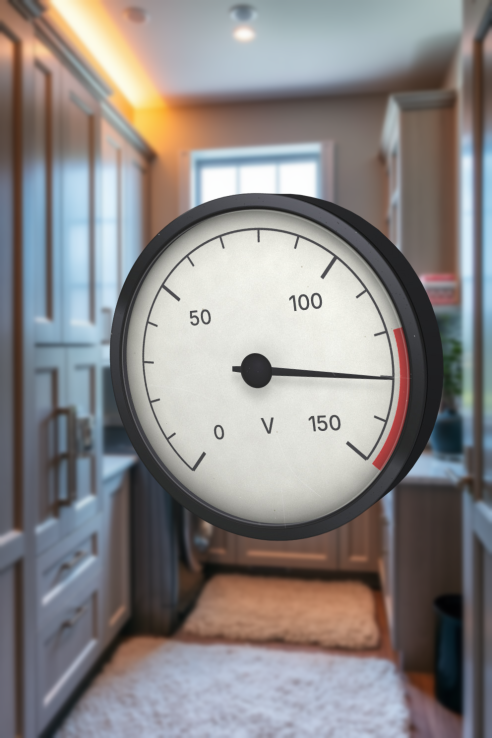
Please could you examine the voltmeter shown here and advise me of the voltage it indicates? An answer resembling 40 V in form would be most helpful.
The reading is 130 V
